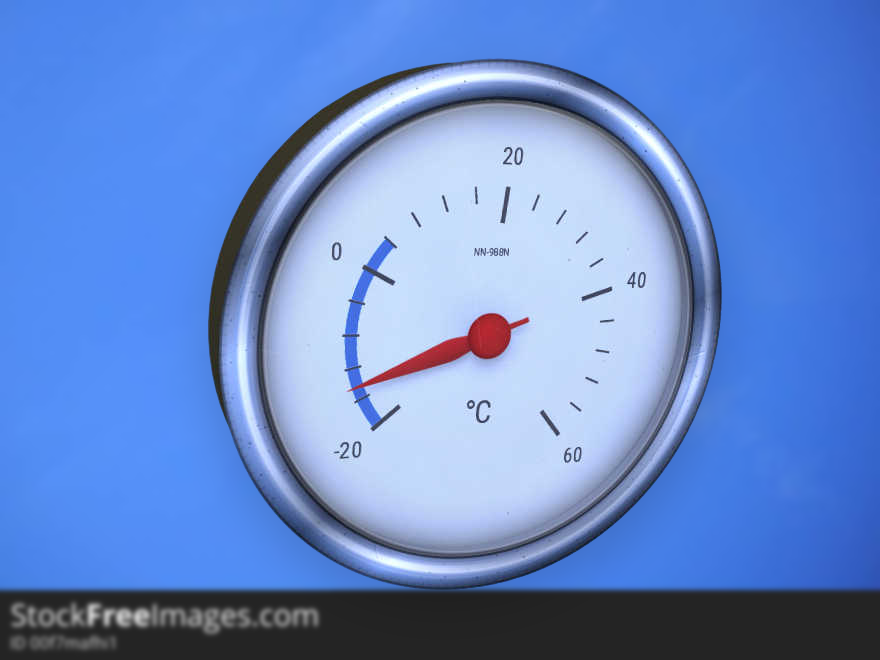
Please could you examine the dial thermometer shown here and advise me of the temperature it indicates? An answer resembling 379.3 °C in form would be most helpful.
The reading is -14 °C
